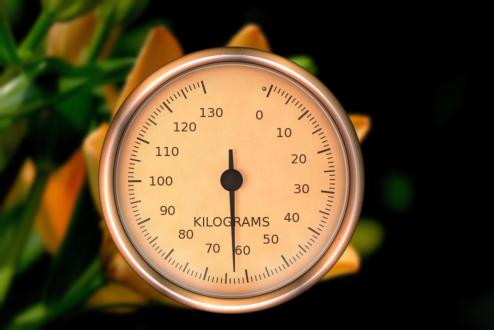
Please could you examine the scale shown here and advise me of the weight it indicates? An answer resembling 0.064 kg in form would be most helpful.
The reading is 63 kg
